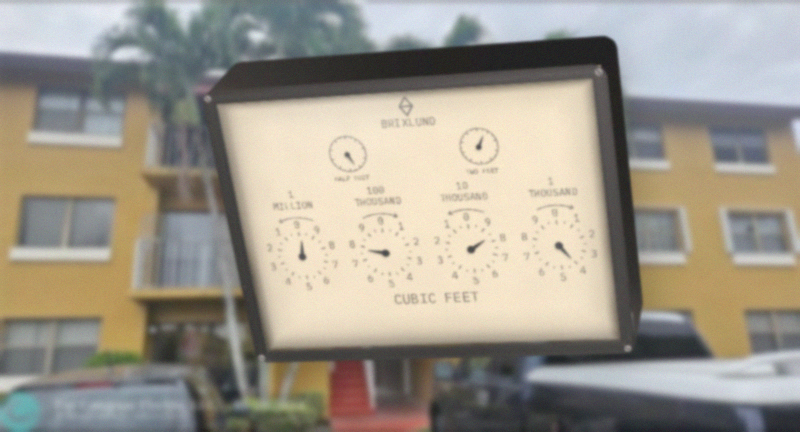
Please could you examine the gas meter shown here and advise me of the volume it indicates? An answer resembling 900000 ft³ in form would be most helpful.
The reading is 978400 ft³
